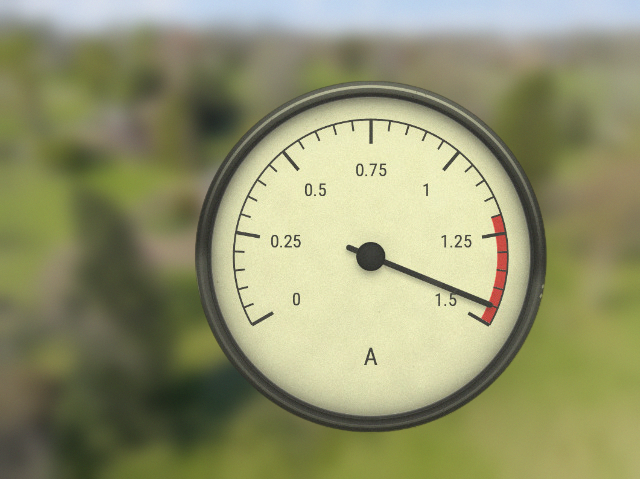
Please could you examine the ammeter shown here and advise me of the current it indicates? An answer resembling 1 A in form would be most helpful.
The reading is 1.45 A
